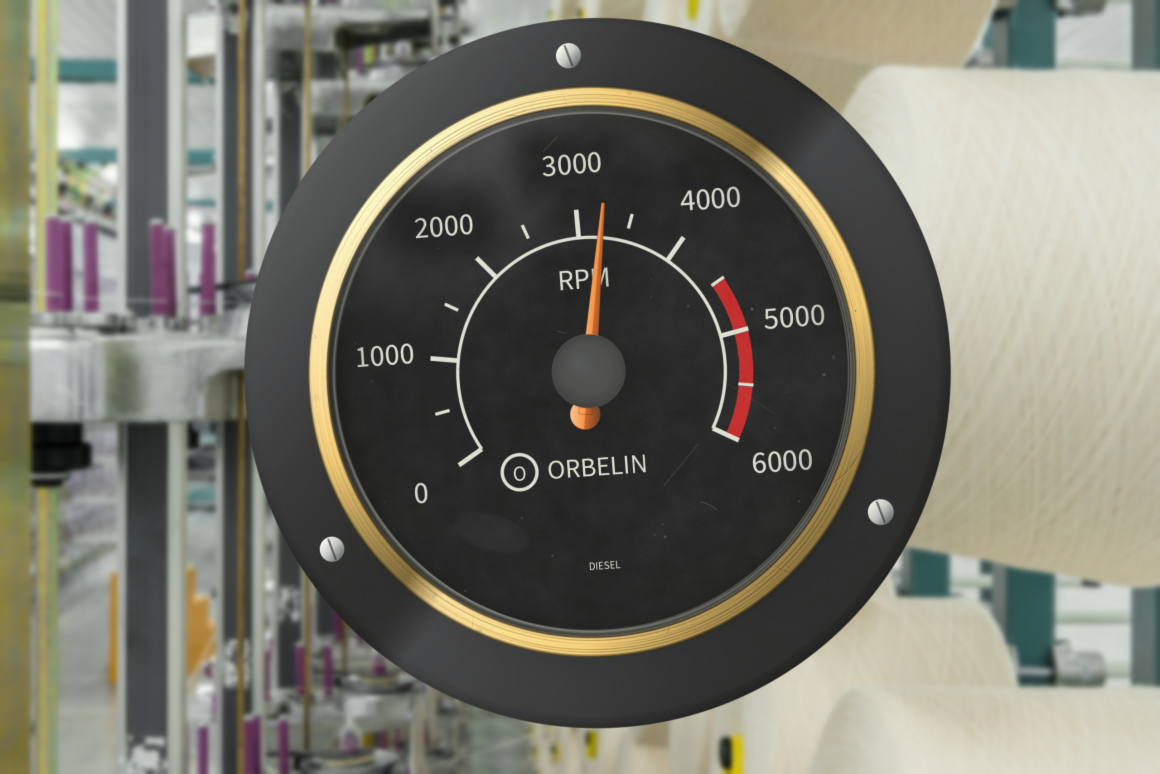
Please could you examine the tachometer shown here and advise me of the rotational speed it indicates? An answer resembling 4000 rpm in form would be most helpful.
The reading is 3250 rpm
